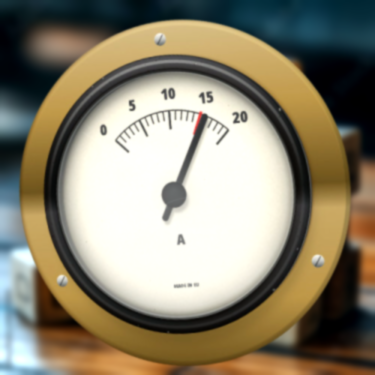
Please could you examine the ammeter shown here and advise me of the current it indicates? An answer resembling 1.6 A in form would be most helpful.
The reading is 16 A
